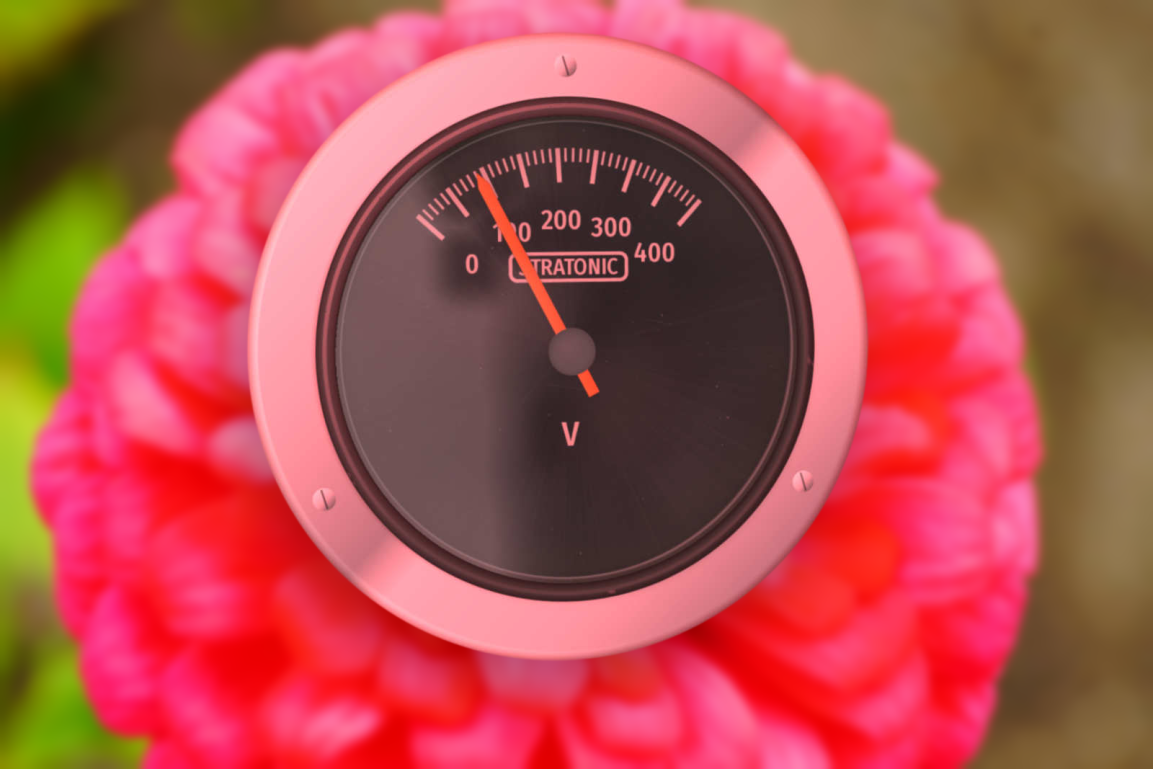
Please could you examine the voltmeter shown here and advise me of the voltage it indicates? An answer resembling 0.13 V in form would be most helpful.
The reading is 90 V
